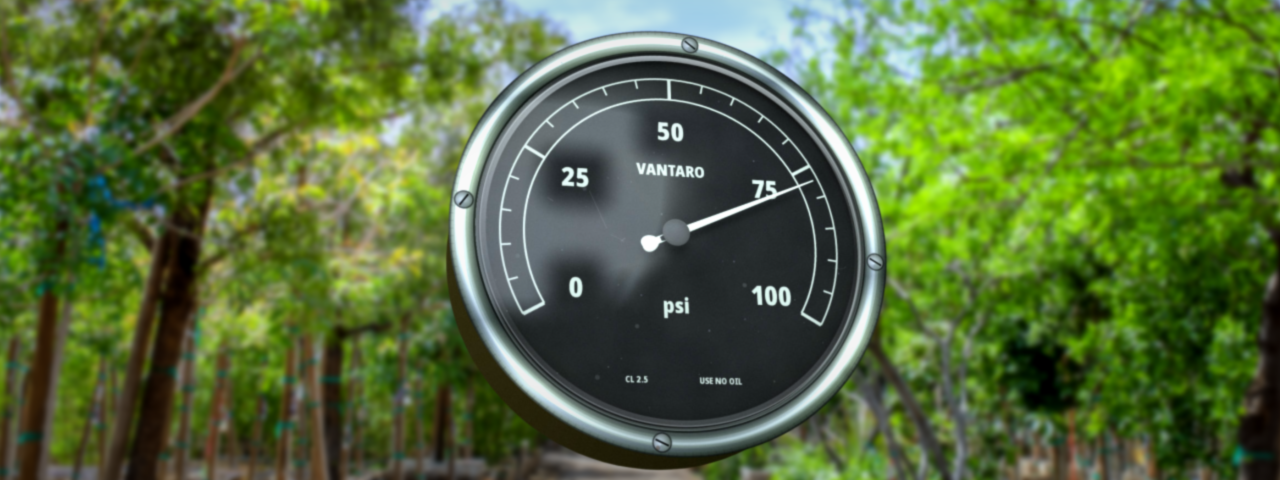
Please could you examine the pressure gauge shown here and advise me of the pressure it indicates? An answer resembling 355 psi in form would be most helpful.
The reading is 77.5 psi
